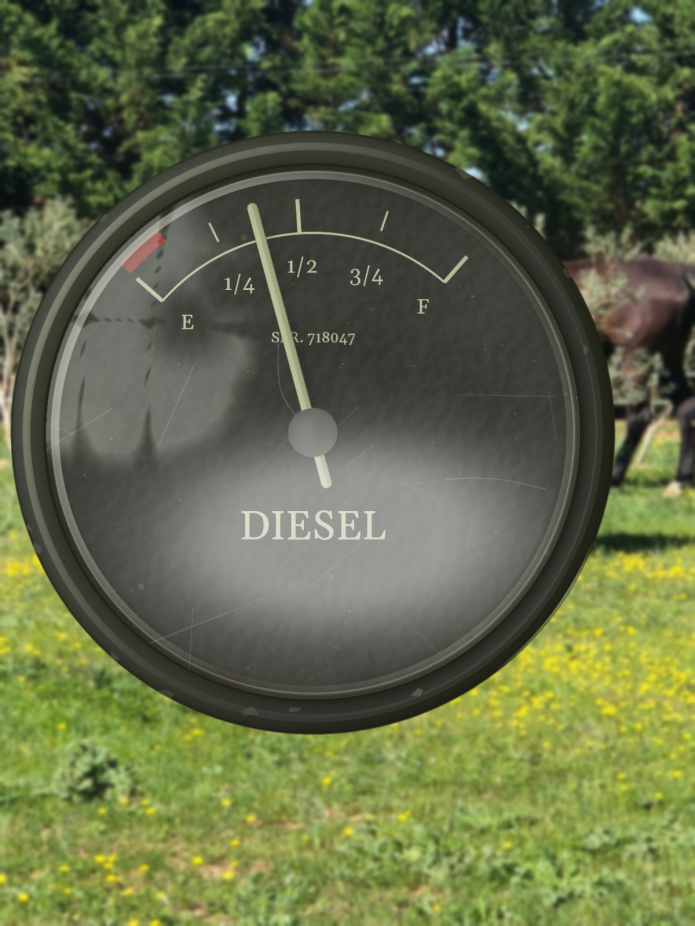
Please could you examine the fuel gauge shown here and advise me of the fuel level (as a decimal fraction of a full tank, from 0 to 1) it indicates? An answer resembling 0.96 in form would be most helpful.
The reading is 0.375
